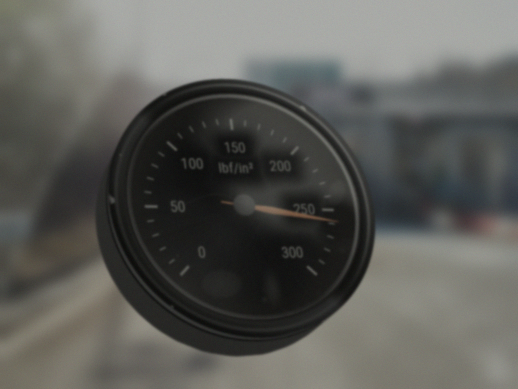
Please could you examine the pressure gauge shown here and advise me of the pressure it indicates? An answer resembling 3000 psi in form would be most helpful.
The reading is 260 psi
